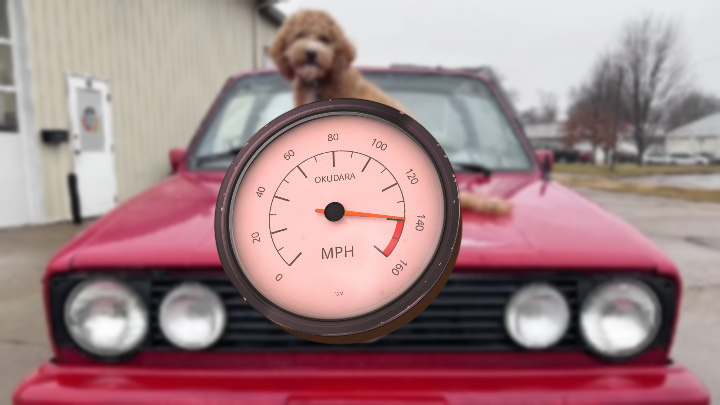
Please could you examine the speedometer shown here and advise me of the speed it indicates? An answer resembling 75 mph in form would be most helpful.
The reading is 140 mph
